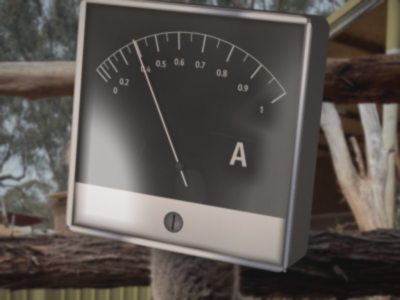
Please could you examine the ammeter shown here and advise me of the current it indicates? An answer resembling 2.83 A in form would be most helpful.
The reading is 0.4 A
